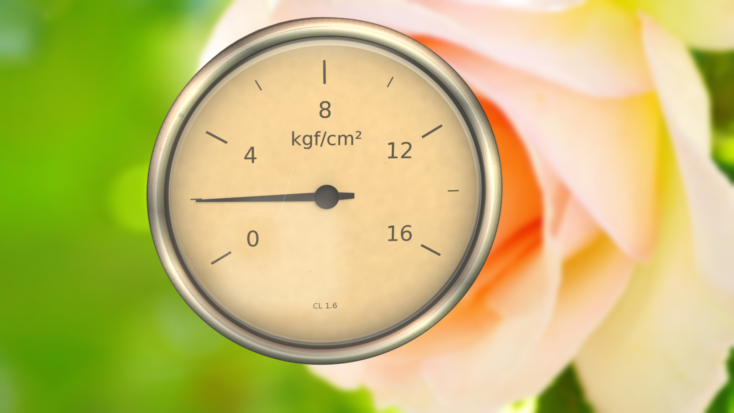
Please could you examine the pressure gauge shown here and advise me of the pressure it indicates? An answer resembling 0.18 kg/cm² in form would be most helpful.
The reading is 2 kg/cm²
